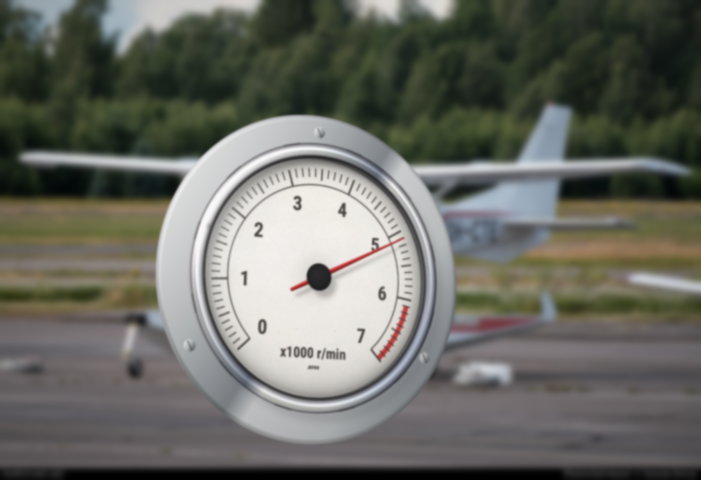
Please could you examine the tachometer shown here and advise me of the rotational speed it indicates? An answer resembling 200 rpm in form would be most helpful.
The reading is 5100 rpm
